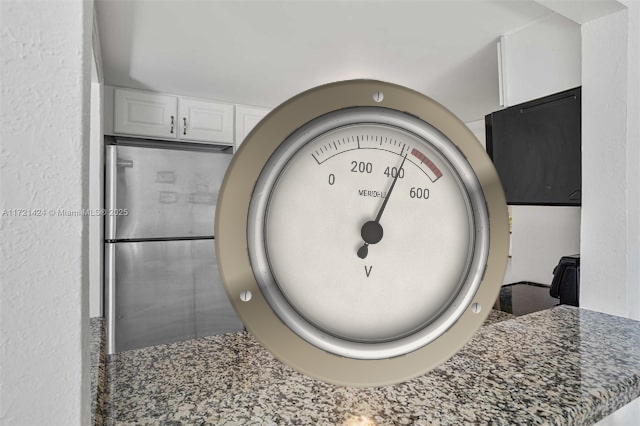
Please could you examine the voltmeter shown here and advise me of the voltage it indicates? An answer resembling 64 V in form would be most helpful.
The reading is 420 V
